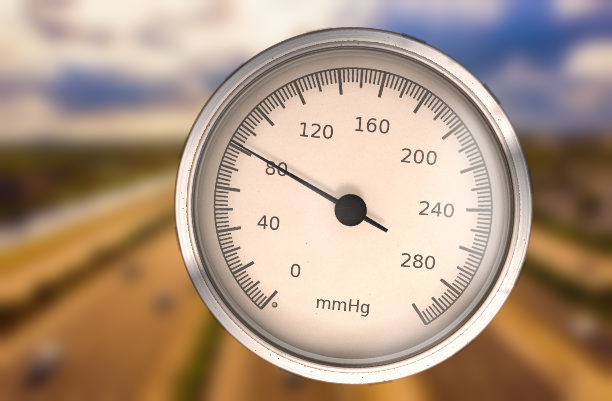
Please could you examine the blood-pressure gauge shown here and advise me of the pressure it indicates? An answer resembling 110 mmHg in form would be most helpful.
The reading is 82 mmHg
